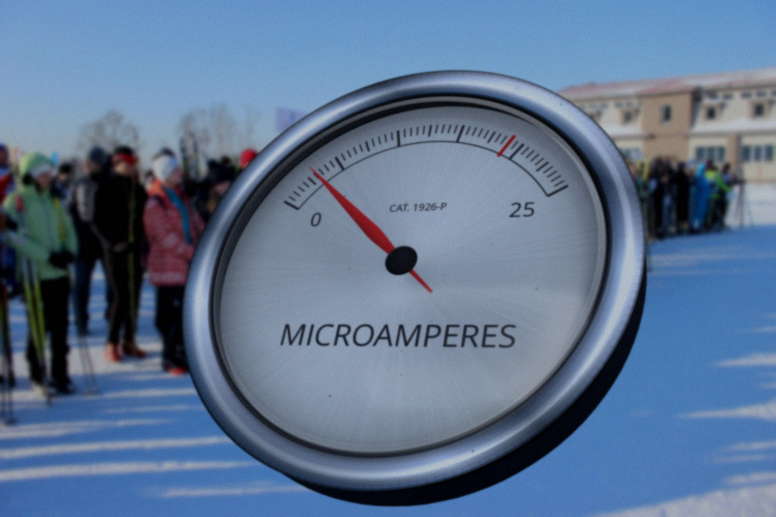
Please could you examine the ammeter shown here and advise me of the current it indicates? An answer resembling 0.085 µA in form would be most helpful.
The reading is 3 µA
